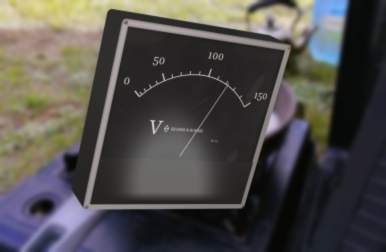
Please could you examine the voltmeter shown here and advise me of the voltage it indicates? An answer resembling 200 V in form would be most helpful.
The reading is 120 V
